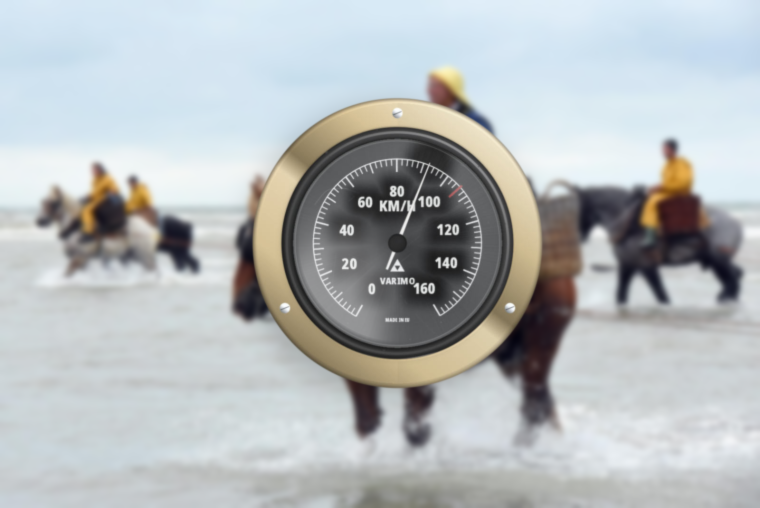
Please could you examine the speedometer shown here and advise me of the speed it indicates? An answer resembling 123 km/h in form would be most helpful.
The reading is 92 km/h
